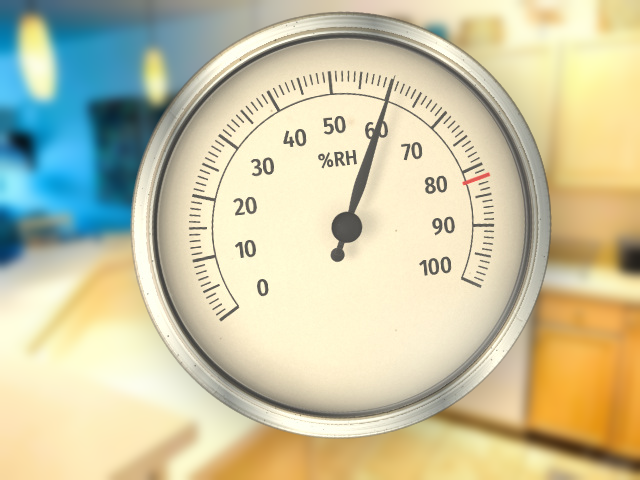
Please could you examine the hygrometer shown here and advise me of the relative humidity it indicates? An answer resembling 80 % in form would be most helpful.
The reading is 60 %
